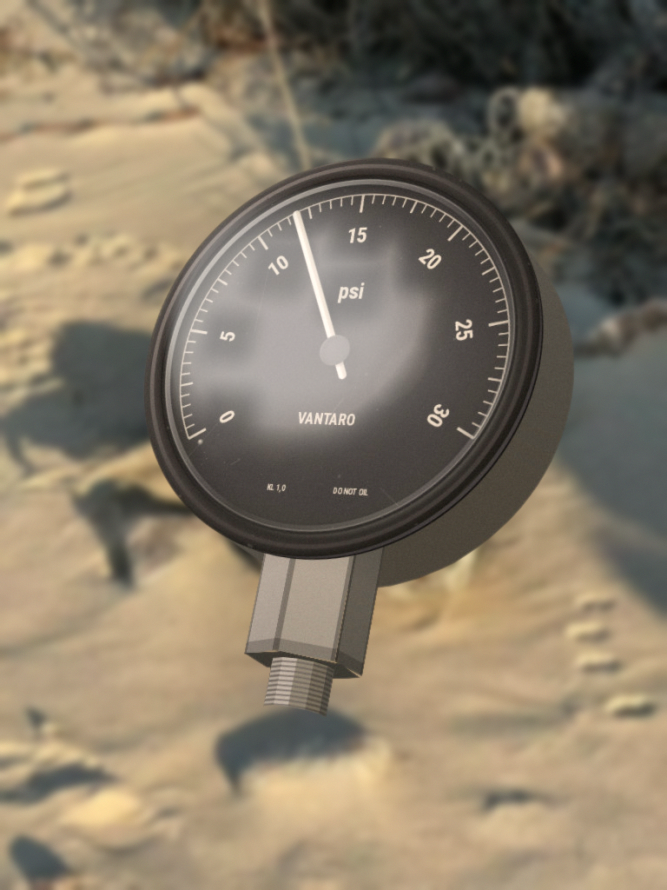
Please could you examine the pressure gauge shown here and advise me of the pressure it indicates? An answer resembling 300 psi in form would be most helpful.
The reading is 12 psi
